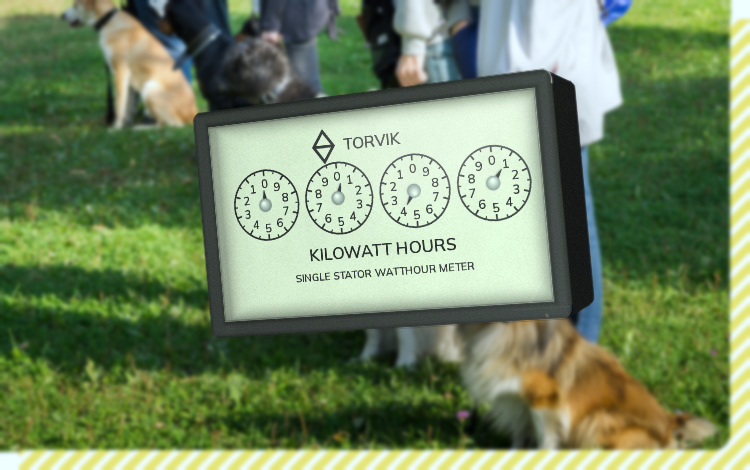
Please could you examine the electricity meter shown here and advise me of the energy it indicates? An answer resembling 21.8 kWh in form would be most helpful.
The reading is 41 kWh
